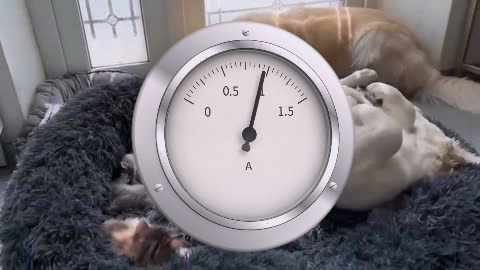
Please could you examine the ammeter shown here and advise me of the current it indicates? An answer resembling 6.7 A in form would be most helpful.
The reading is 0.95 A
